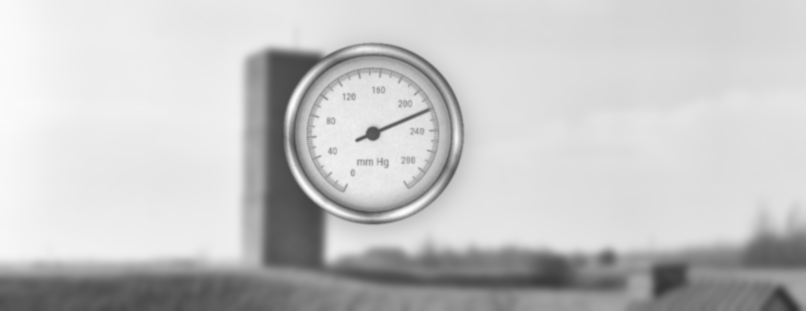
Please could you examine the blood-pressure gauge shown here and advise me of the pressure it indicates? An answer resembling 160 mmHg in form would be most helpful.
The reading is 220 mmHg
